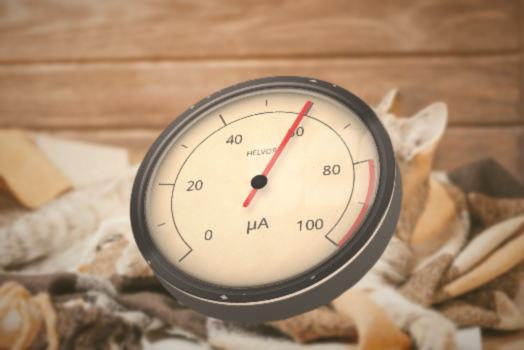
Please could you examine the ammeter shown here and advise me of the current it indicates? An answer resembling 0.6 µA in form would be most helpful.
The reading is 60 µA
